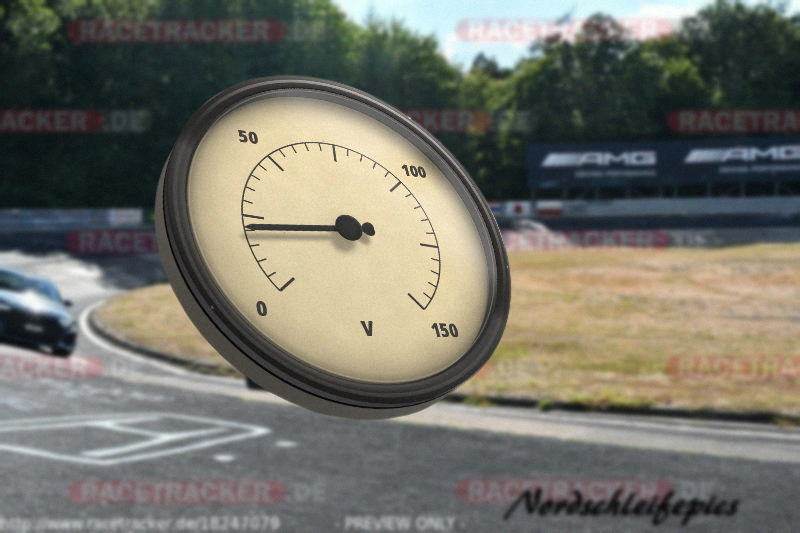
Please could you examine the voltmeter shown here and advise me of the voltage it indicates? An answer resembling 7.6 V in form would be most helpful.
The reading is 20 V
